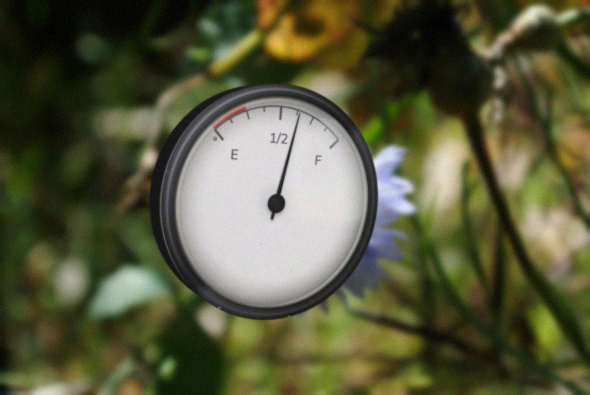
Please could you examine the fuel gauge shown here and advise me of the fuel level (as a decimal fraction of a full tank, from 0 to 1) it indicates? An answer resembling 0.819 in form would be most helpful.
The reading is 0.625
